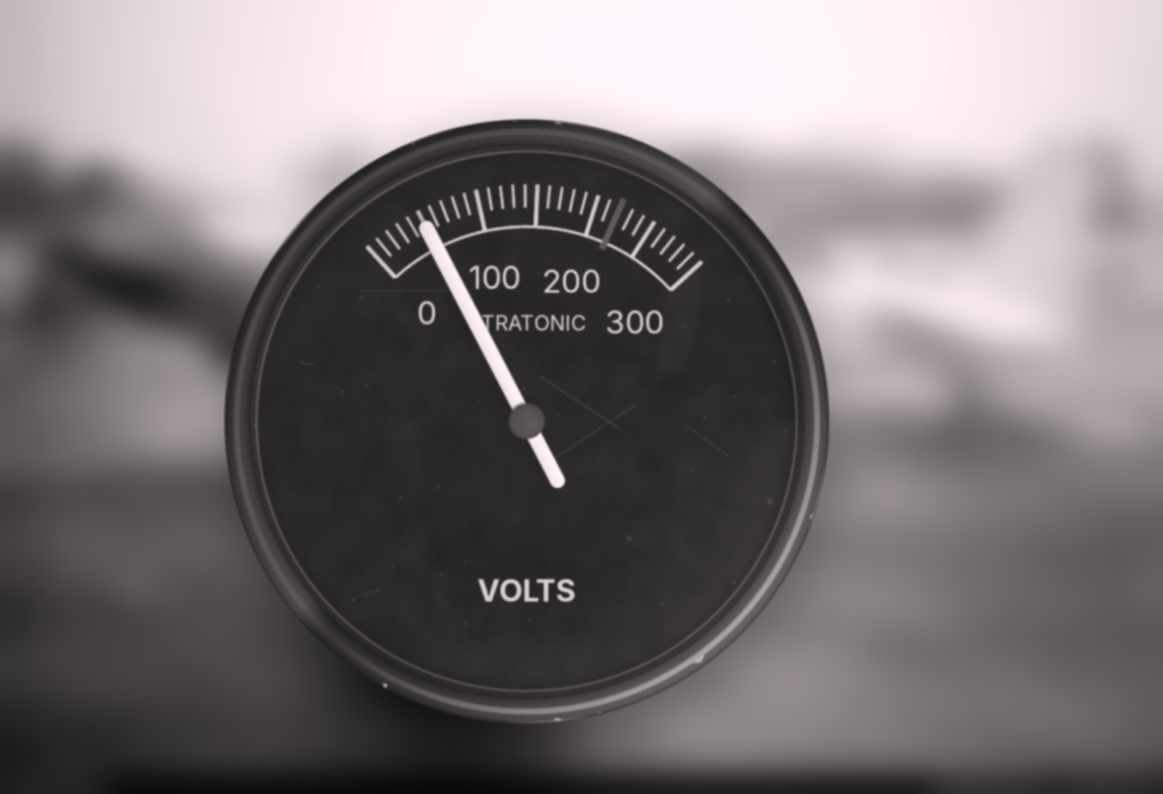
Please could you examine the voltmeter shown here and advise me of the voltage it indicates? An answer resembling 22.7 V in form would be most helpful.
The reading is 50 V
